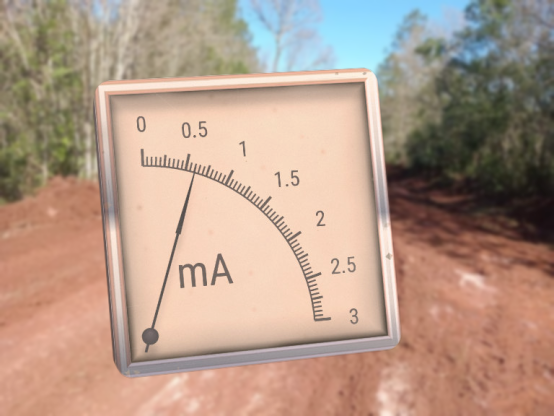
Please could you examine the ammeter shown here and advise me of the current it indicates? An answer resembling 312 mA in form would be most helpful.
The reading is 0.6 mA
